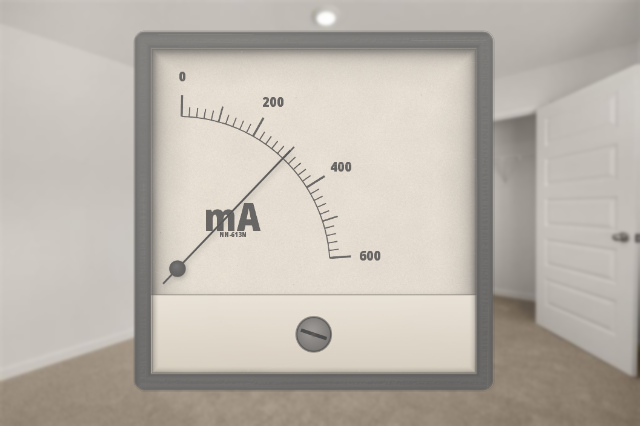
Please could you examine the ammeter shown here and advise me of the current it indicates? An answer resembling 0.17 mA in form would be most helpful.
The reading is 300 mA
